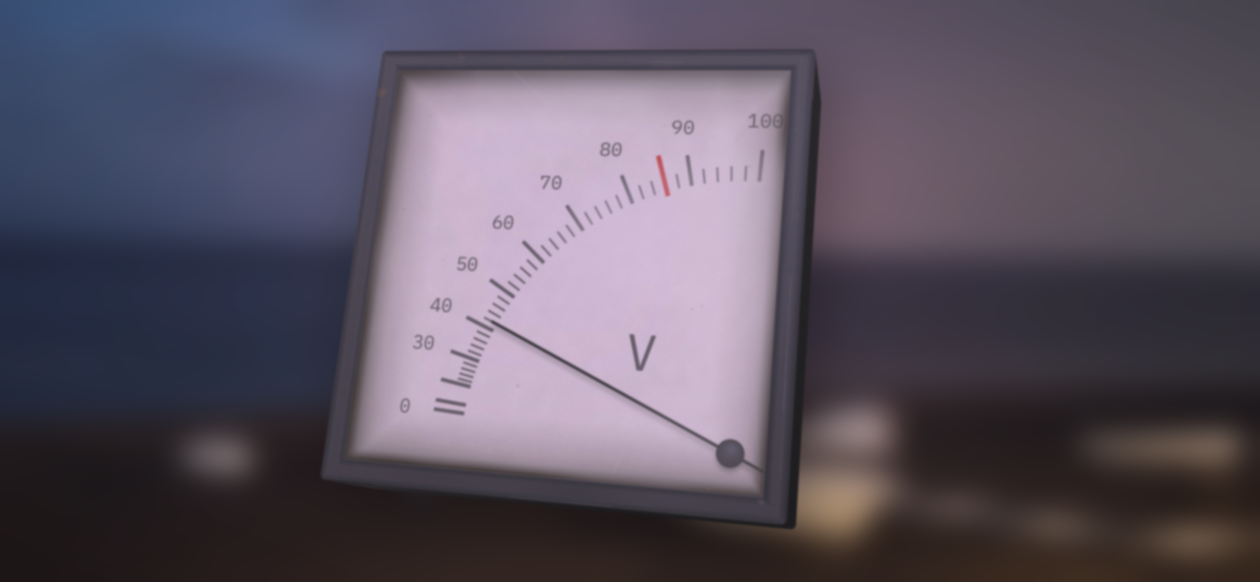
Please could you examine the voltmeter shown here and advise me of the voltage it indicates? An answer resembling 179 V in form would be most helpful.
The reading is 42 V
